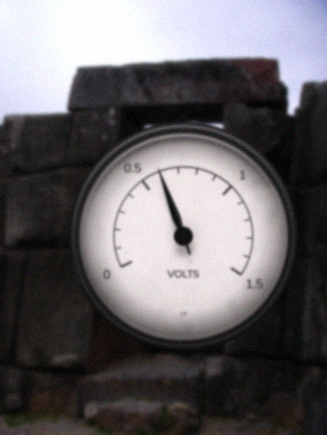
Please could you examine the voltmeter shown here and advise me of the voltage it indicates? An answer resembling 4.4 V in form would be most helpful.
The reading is 0.6 V
